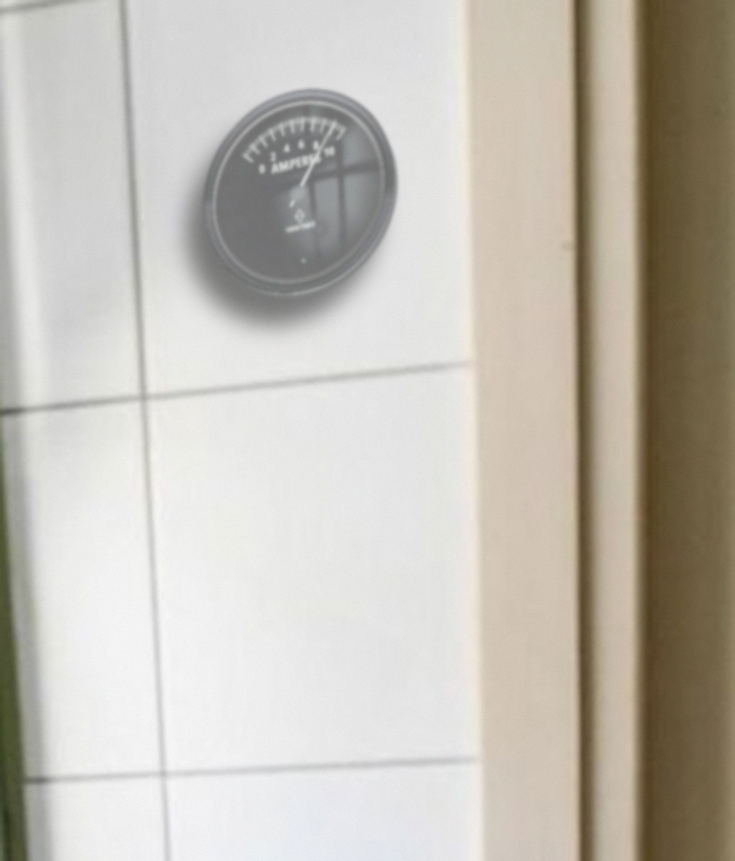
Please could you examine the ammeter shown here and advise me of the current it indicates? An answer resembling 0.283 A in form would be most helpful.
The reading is 9 A
